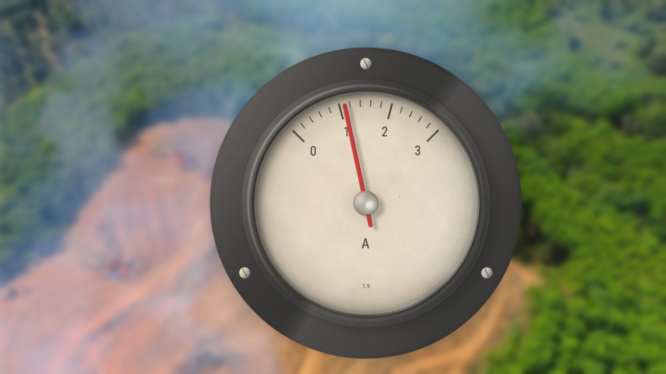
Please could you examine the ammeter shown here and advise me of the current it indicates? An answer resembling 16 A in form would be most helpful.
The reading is 1.1 A
